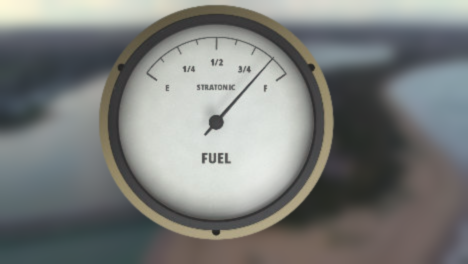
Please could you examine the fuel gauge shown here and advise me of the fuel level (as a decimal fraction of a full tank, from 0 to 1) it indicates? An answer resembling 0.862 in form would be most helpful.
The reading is 0.875
